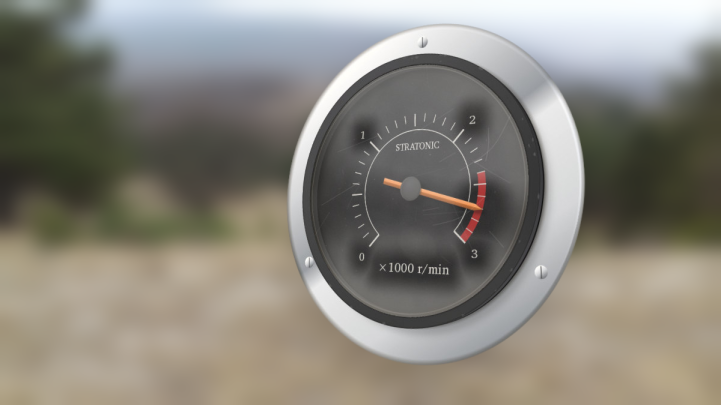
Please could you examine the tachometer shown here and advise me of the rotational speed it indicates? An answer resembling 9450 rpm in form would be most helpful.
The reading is 2700 rpm
